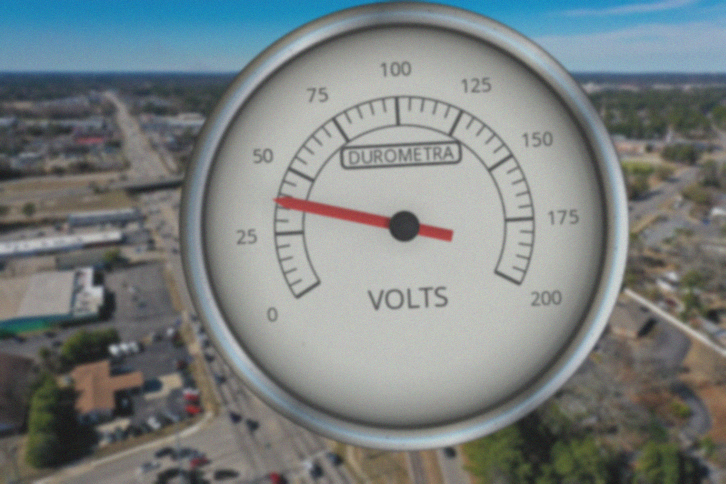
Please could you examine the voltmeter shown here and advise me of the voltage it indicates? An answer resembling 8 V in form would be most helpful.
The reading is 37.5 V
